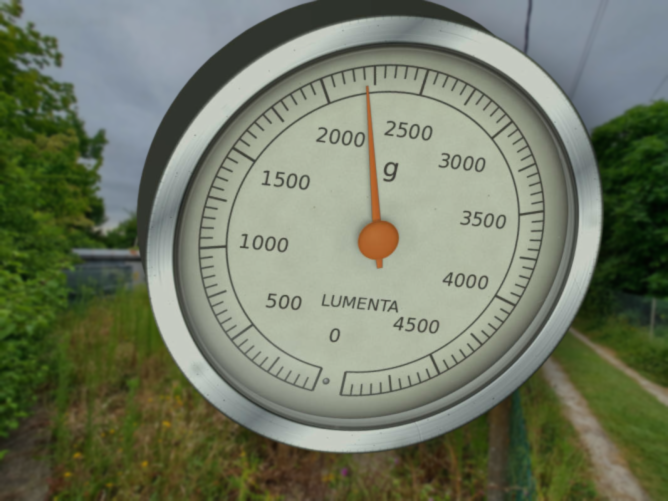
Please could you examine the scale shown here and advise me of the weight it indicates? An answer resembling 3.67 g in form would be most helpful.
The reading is 2200 g
